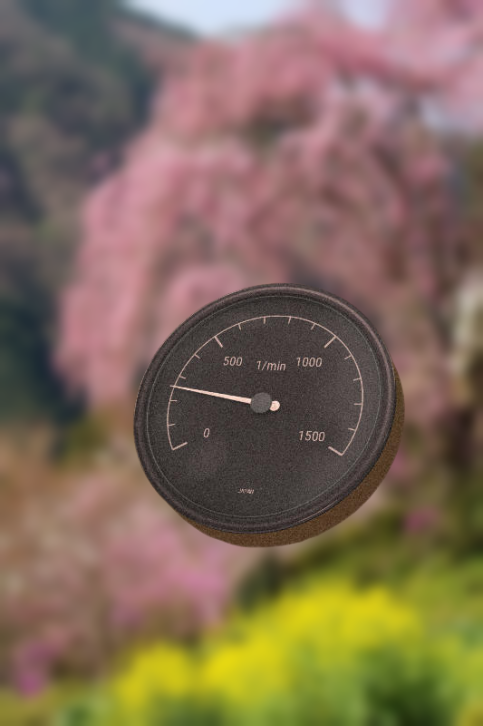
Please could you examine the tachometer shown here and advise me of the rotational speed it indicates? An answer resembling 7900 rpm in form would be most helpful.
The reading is 250 rpm
